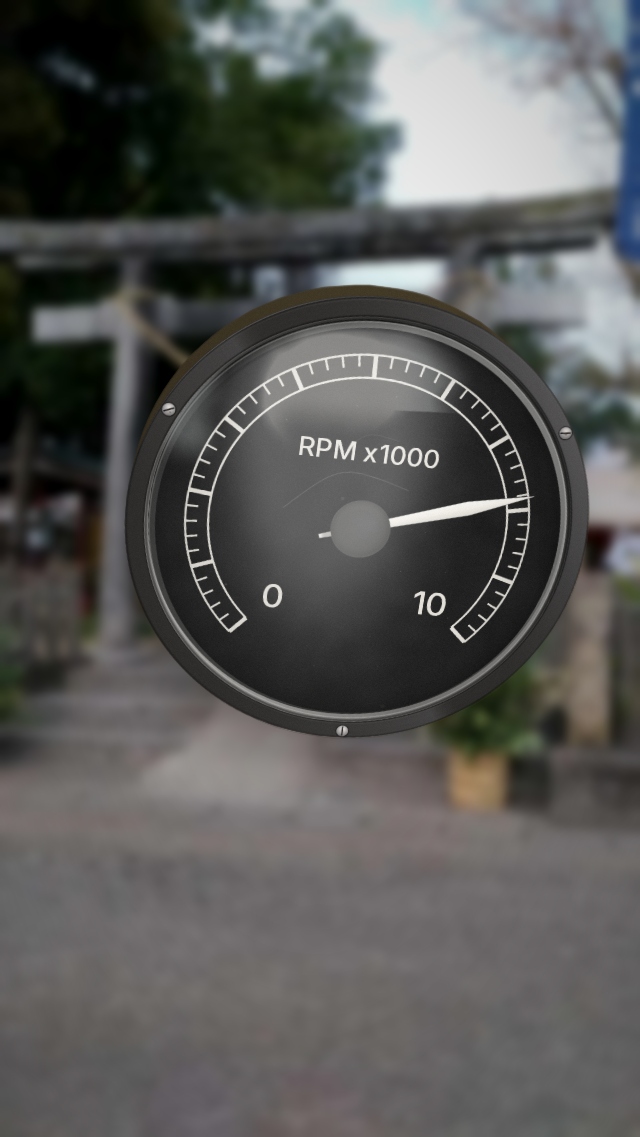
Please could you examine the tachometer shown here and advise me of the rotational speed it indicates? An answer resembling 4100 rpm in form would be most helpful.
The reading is 7800 rpm
